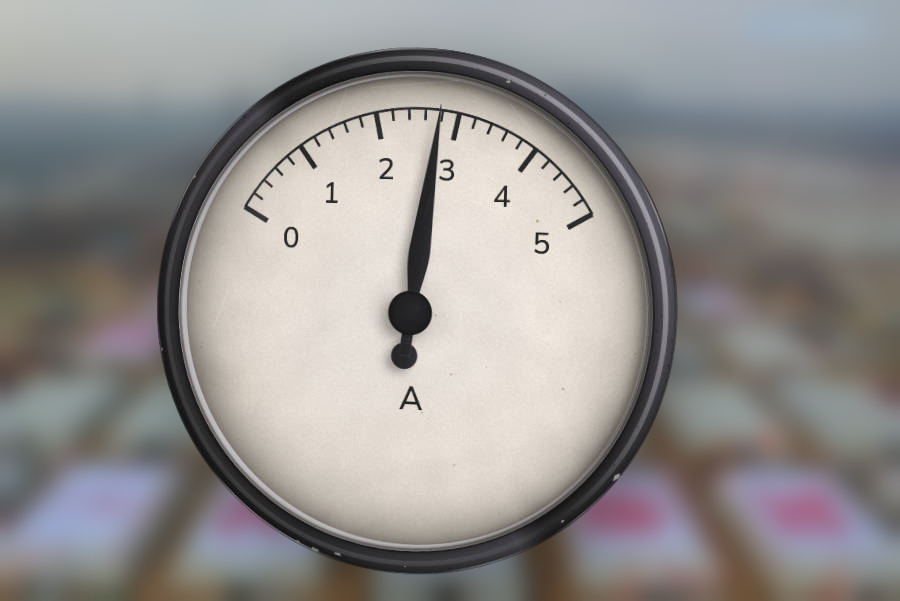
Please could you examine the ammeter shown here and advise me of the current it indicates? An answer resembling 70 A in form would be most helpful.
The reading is 2.8 A
